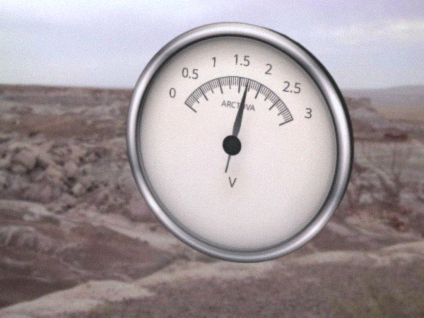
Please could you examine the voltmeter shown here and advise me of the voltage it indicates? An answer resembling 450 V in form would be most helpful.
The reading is 1.75 V
